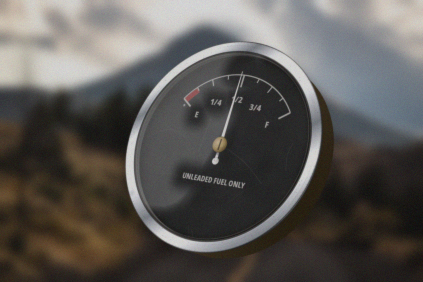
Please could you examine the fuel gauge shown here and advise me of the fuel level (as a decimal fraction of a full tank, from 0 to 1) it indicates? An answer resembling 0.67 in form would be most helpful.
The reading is 0.5
